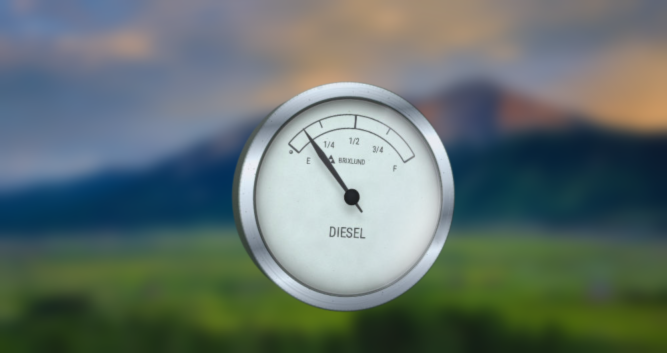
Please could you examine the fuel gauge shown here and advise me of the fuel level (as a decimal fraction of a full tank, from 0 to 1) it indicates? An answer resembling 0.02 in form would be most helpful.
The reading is 0.125
